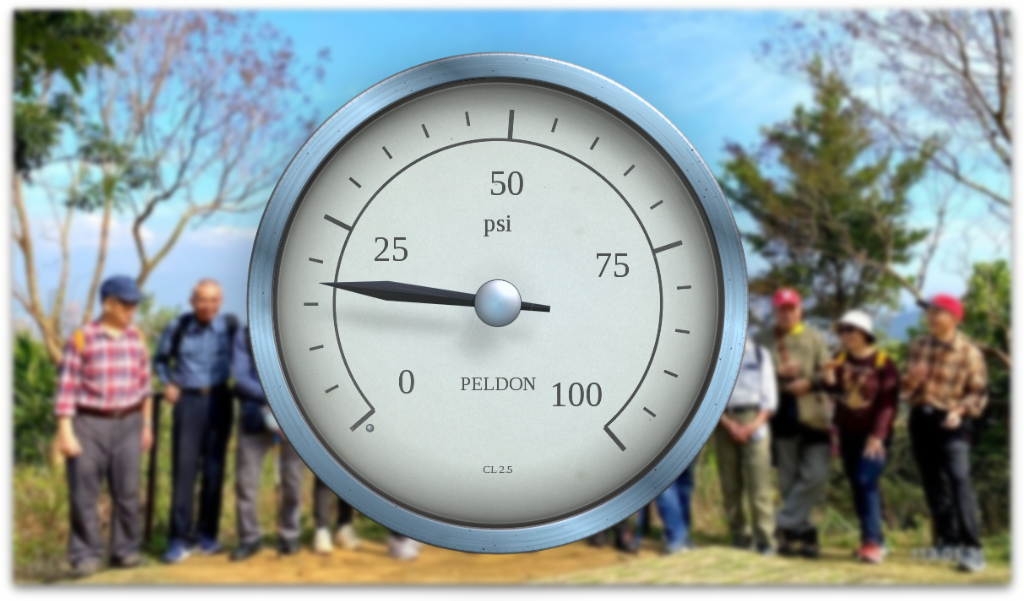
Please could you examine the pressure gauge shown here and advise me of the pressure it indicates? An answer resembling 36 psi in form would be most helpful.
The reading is 17.5 psi
